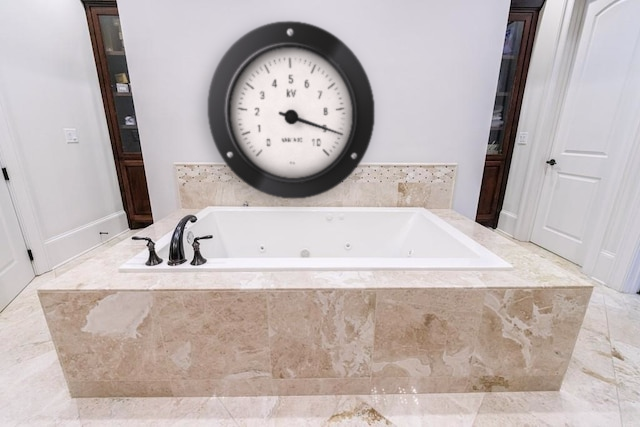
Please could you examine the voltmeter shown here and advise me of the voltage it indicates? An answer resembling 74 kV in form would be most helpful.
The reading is 9 kV
